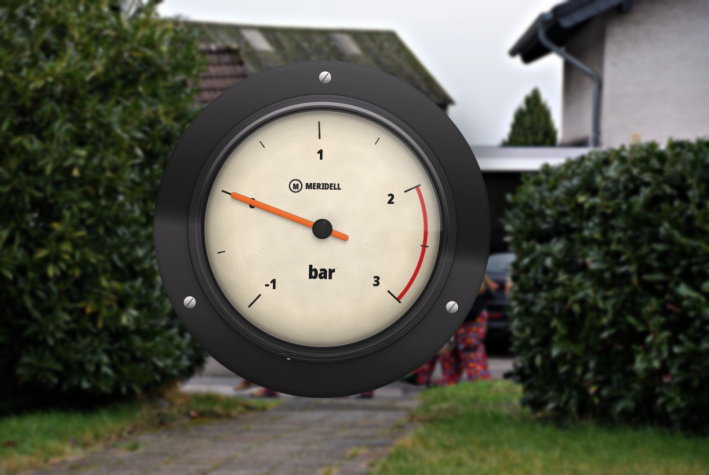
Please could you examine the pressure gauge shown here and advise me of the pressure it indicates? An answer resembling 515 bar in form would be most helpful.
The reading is 0 bar
